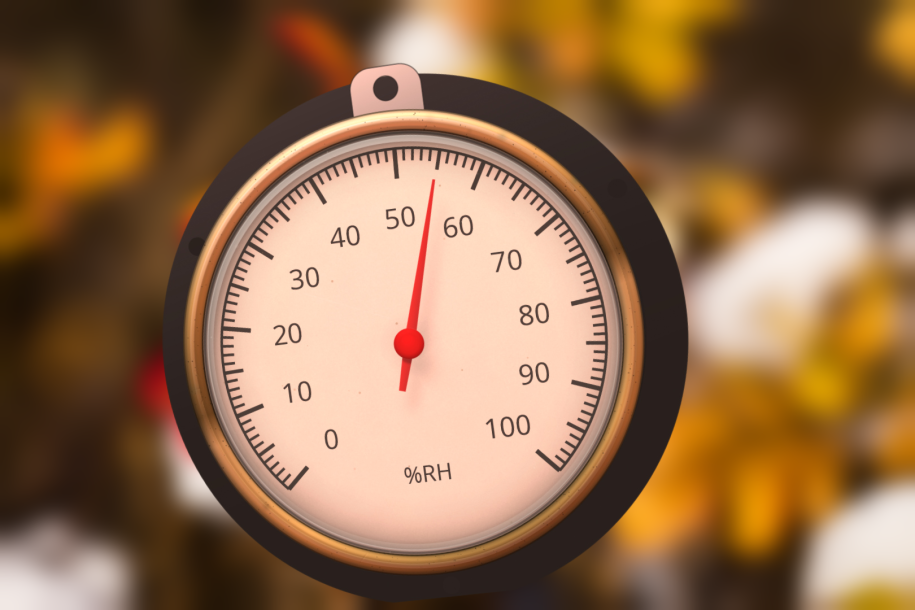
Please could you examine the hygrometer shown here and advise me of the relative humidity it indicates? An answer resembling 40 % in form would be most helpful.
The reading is 55 %
